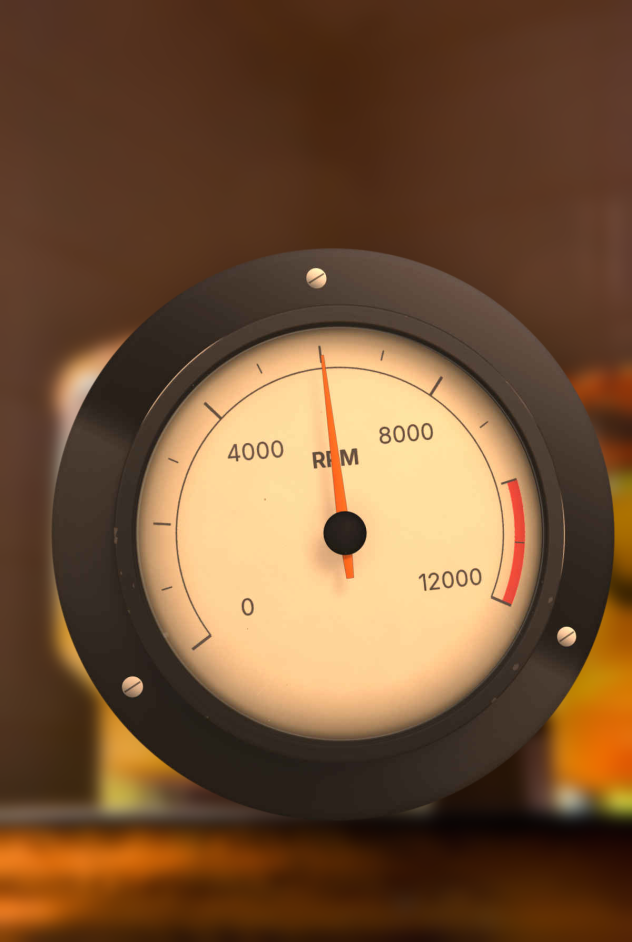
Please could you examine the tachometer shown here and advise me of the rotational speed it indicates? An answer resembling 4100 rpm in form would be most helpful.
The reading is 6000 rpm
